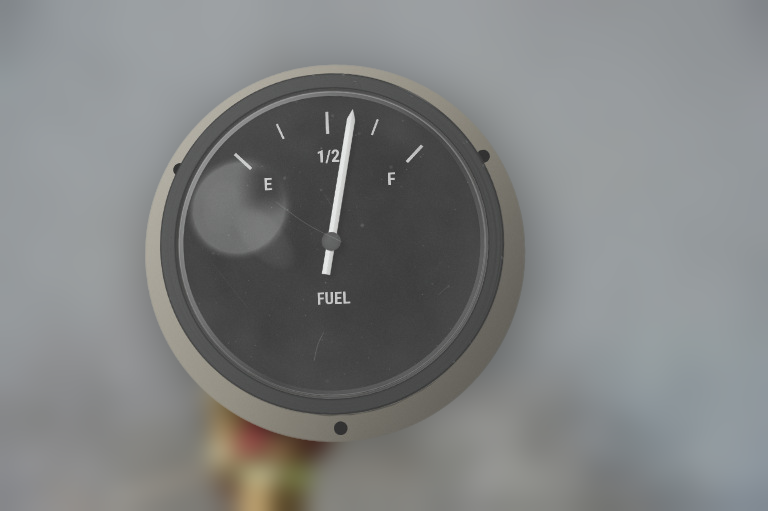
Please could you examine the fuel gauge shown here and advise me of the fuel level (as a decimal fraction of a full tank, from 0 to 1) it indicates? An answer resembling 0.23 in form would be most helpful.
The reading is 0.625
